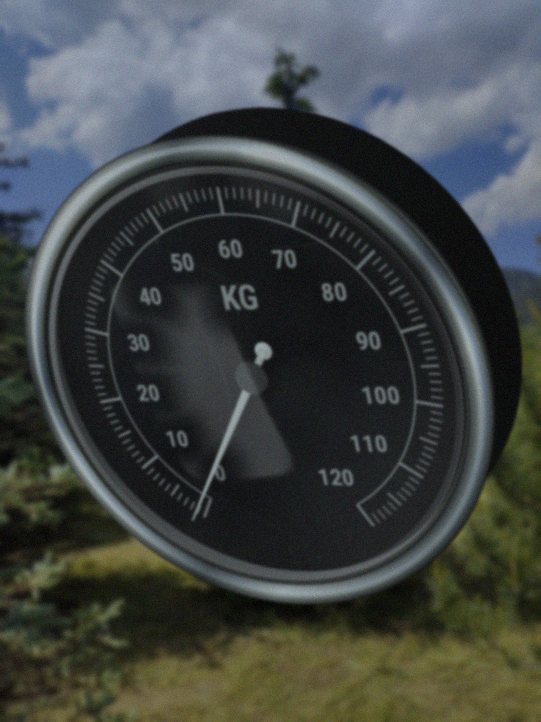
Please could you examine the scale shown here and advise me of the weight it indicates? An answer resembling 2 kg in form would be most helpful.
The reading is 1 kg
